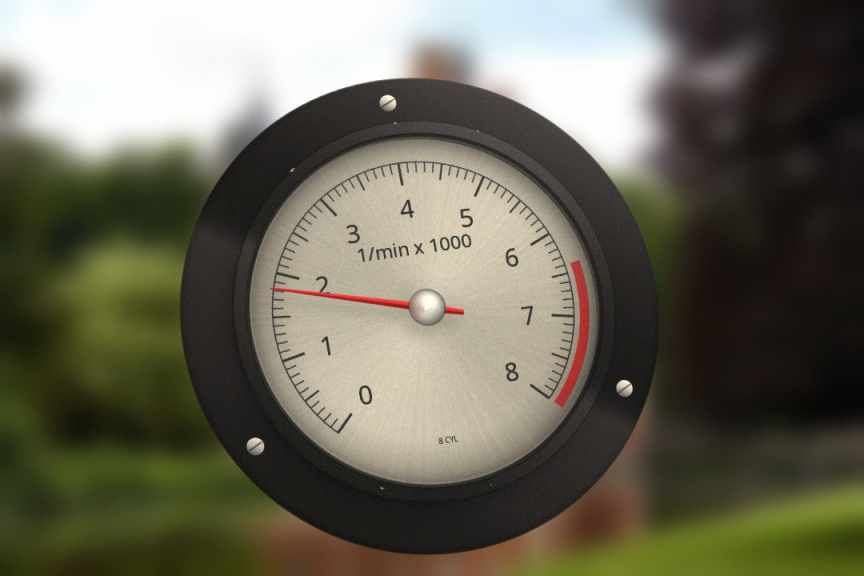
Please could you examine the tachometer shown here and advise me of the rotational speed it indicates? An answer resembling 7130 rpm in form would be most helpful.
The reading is 1800 rpm
